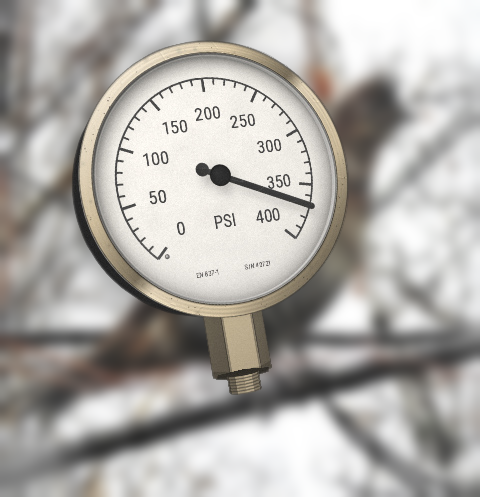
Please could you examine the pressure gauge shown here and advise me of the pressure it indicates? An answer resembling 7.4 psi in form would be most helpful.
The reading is 370 psi
